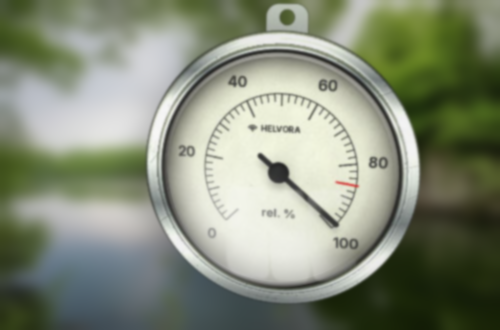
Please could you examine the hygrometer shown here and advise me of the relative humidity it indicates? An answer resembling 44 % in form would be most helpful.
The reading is 98 %
